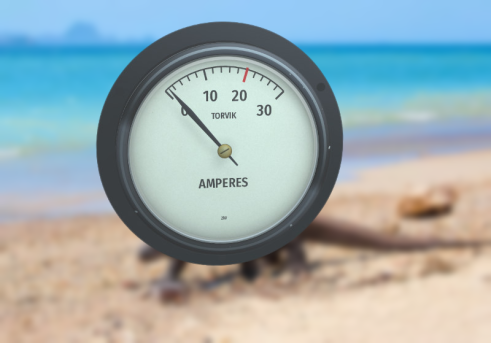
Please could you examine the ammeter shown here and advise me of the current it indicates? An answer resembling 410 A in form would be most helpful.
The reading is 1 A
